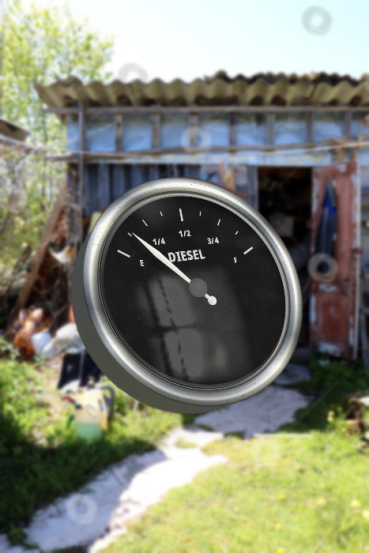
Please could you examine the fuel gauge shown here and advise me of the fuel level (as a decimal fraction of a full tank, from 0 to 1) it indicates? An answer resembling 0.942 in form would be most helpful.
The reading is 0.125
